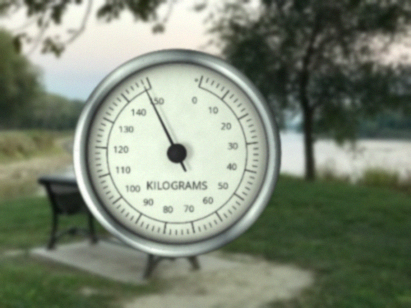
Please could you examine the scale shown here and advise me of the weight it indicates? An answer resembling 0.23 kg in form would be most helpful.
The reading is 148 kg
